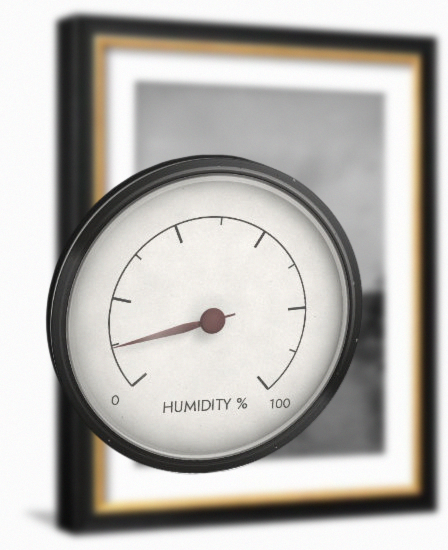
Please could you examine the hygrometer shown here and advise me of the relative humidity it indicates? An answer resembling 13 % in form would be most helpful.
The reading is 10 %
